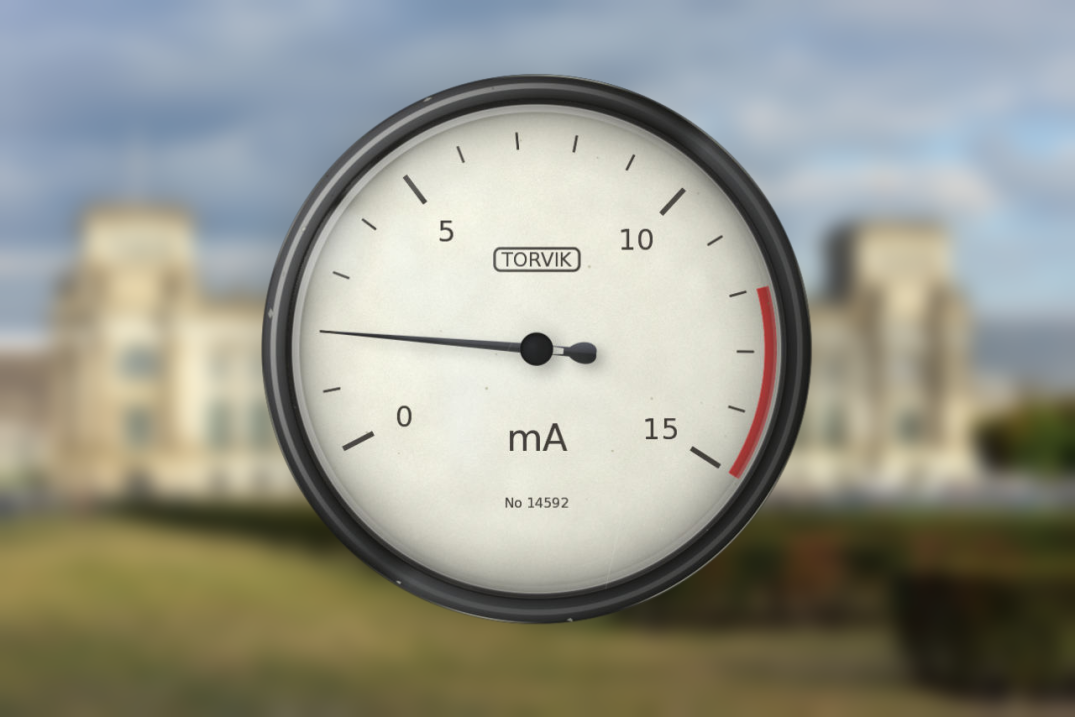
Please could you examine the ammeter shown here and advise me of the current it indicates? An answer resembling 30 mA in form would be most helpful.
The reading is 2 mA
